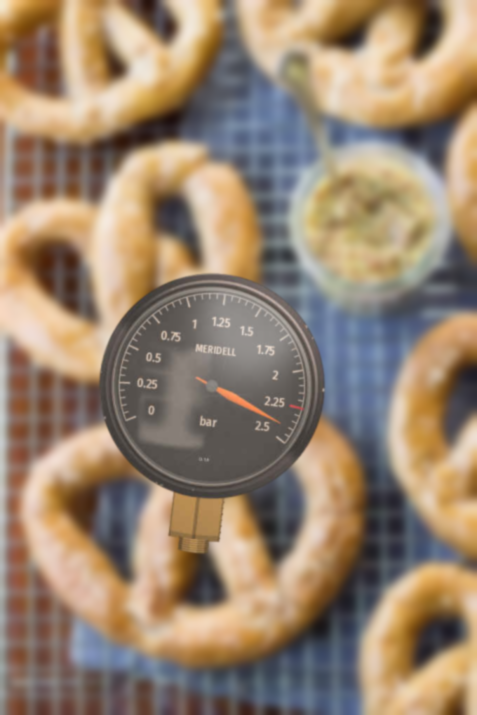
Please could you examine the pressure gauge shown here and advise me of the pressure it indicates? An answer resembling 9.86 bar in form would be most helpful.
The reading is 2.4 bar
